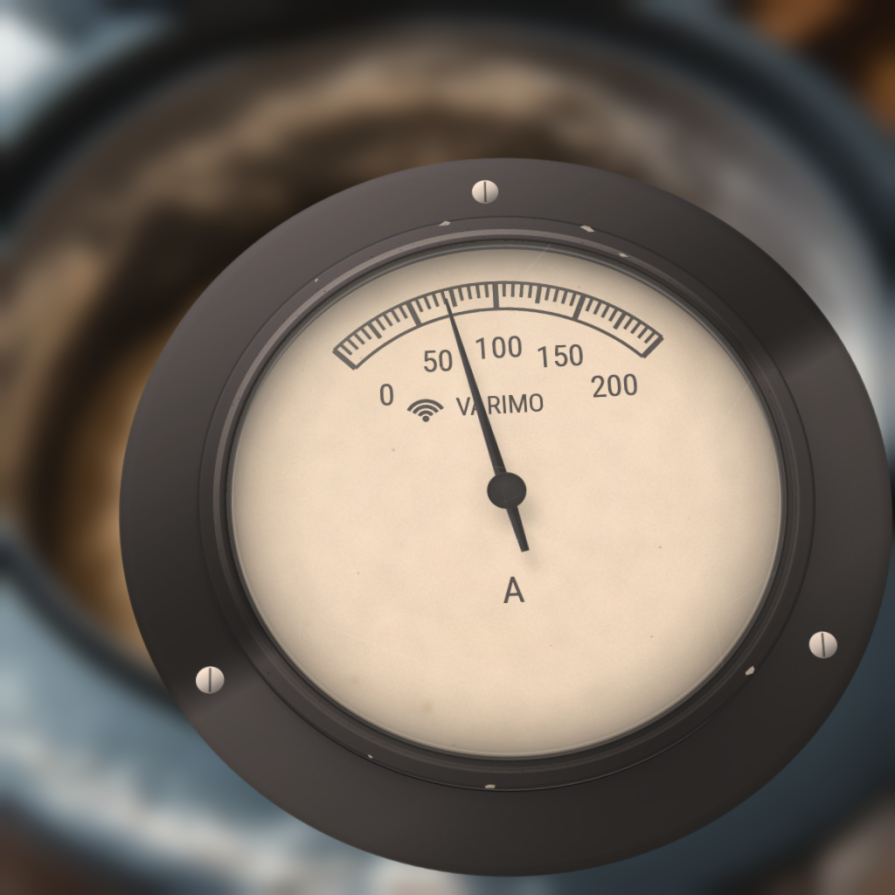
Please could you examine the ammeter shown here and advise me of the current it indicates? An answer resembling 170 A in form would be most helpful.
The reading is 70 A
